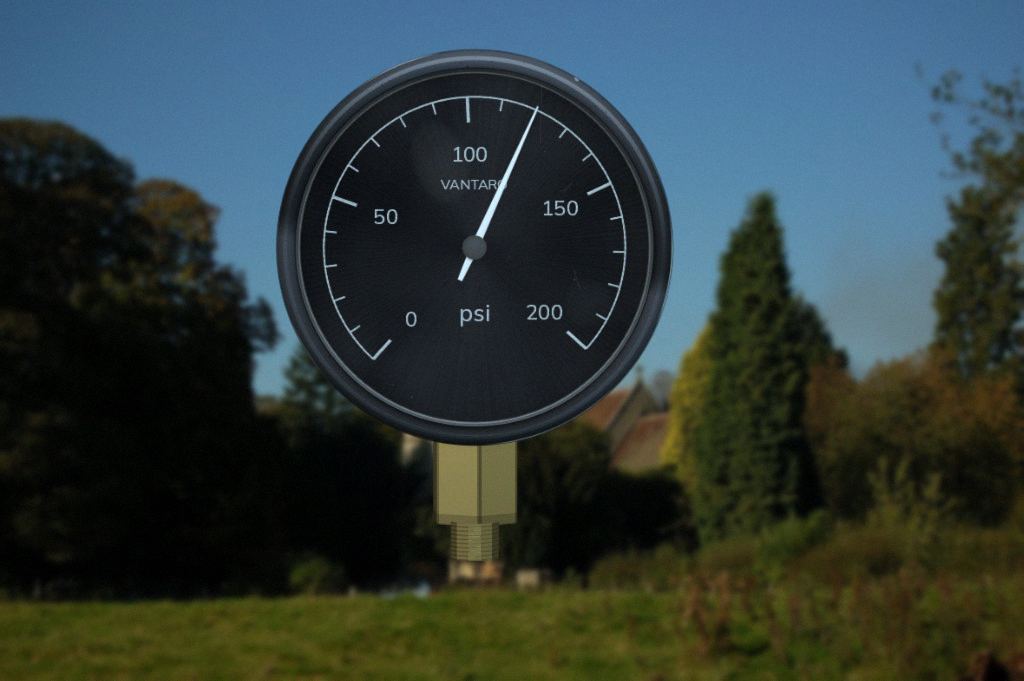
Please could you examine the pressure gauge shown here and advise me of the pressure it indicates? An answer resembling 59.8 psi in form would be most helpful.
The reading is 120 psi
